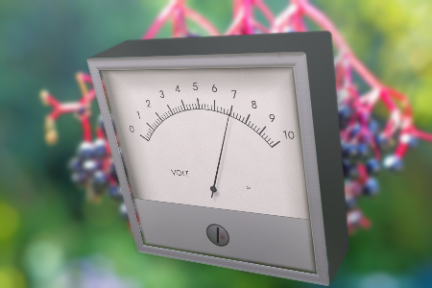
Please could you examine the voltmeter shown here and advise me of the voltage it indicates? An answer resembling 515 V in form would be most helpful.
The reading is 7 V
